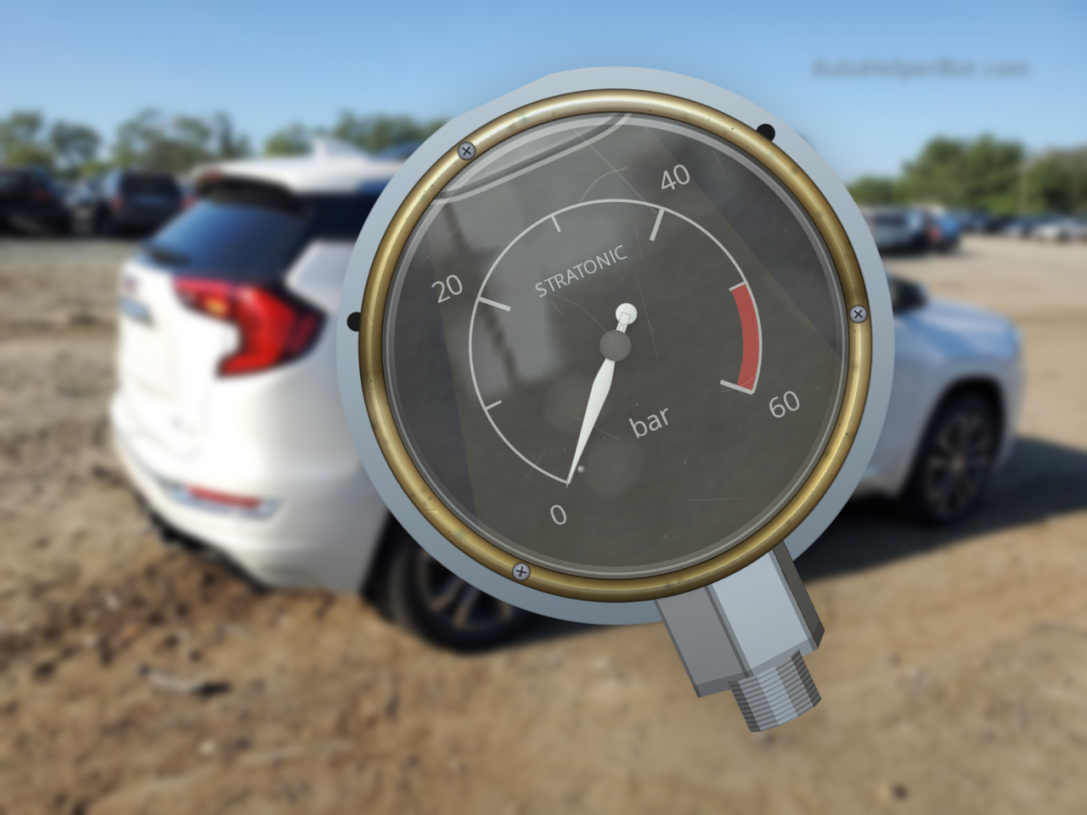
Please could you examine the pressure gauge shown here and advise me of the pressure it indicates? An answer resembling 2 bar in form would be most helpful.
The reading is 0 bar
